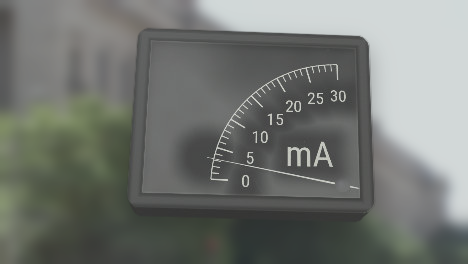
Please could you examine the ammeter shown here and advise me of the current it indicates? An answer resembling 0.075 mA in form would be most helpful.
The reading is 3 mA
